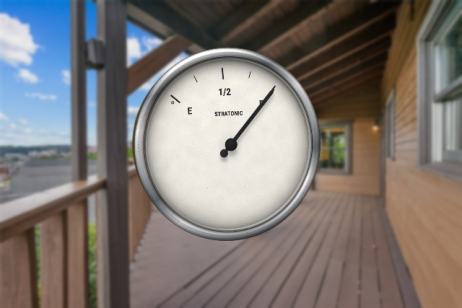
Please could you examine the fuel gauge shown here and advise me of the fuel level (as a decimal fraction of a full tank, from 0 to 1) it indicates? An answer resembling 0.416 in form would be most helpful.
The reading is 1
